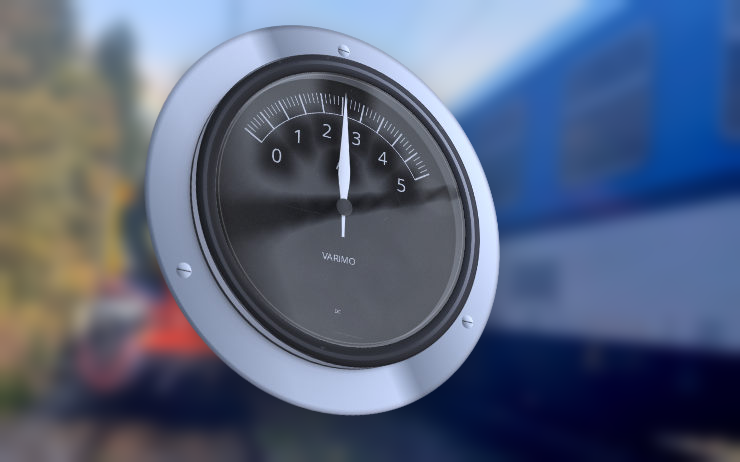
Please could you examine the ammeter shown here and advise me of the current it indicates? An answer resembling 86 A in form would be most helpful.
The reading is 2.5 A
